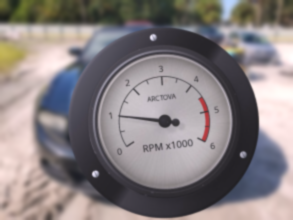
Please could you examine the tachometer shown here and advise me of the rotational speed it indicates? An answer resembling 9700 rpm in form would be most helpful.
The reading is 1000 rpm
